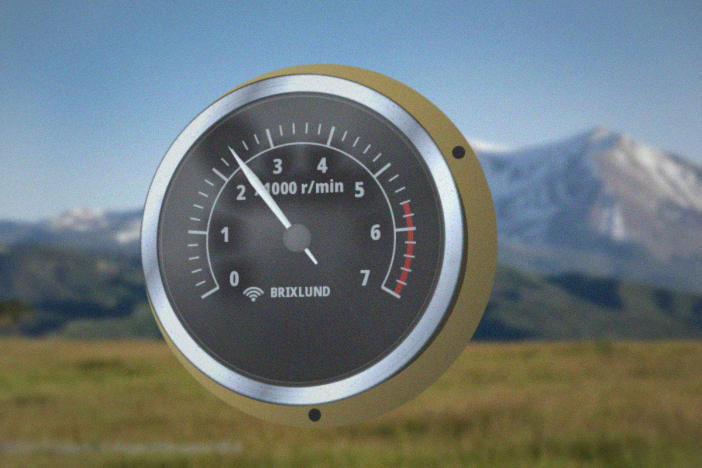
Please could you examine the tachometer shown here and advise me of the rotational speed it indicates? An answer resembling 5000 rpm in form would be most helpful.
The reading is 2400 rpm
